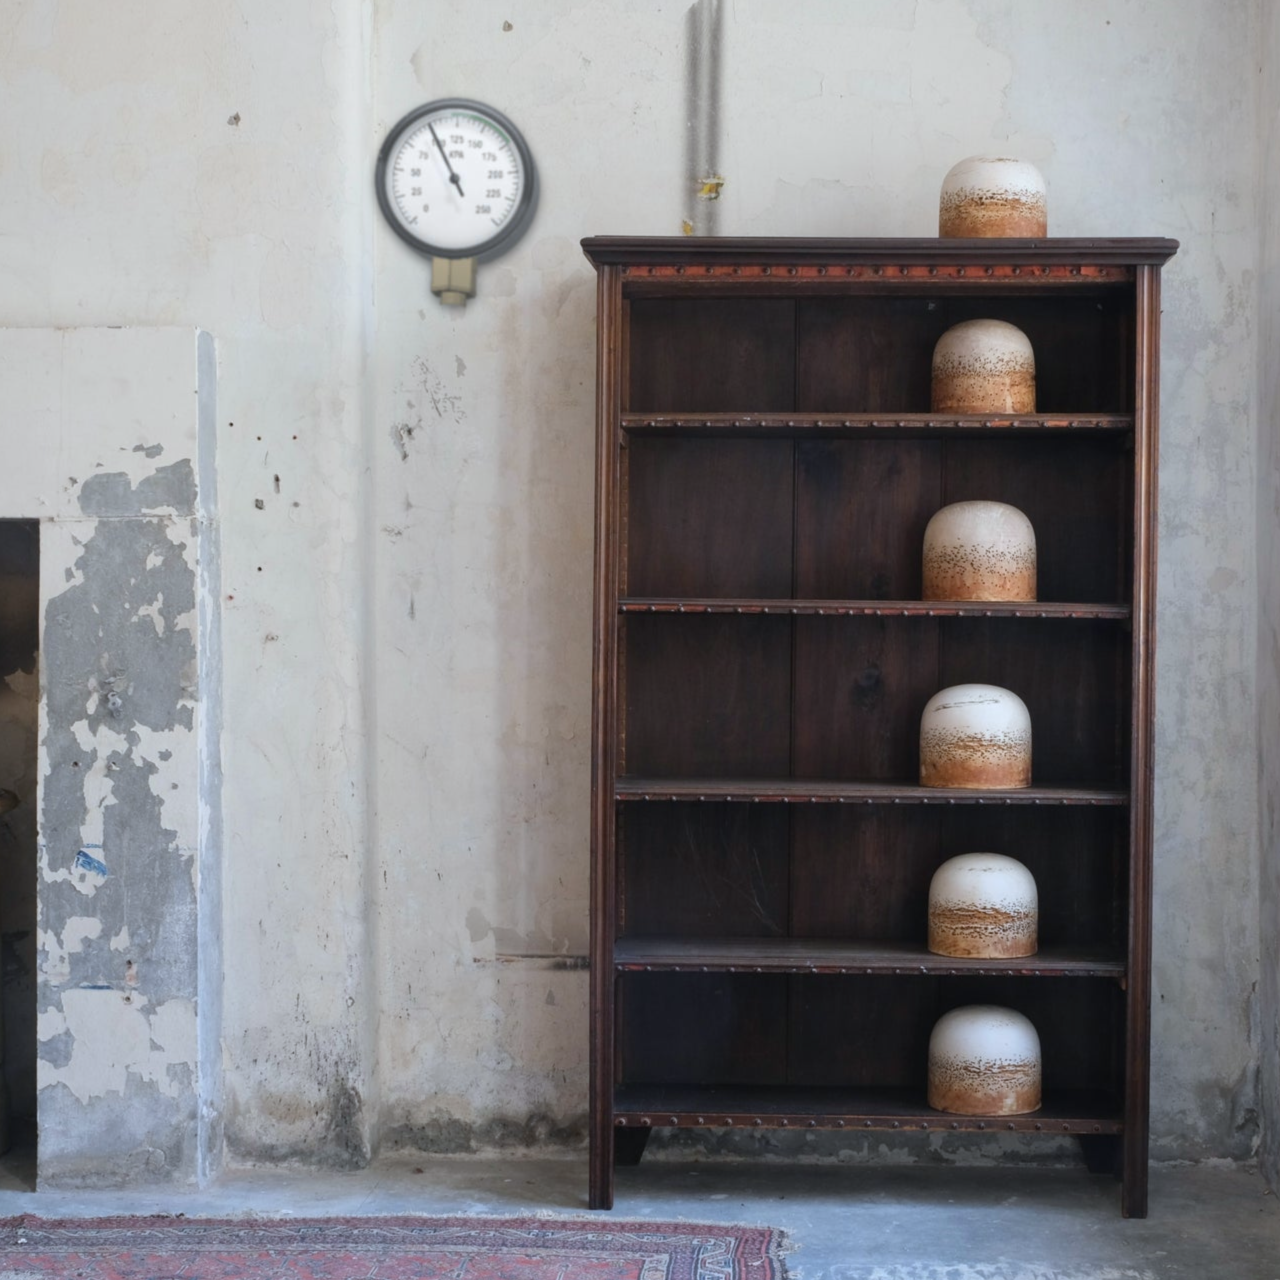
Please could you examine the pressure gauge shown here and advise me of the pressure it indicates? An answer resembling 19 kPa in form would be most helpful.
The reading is 100 kPa
